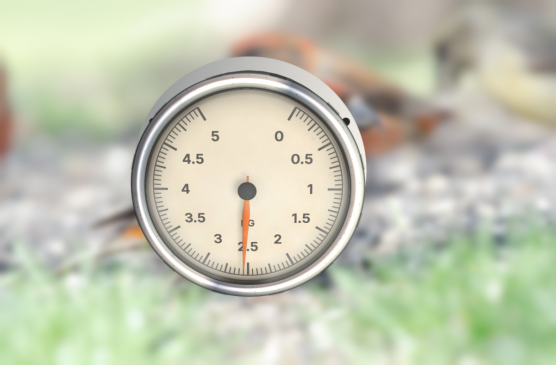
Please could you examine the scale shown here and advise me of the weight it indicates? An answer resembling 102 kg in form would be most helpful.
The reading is 2.55 kg
